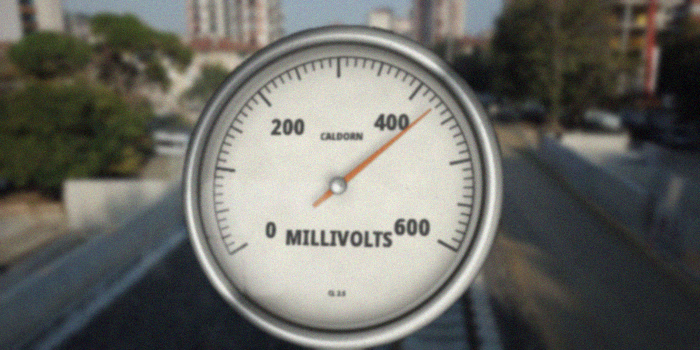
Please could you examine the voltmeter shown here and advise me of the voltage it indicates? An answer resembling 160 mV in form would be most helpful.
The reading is 430 mV
